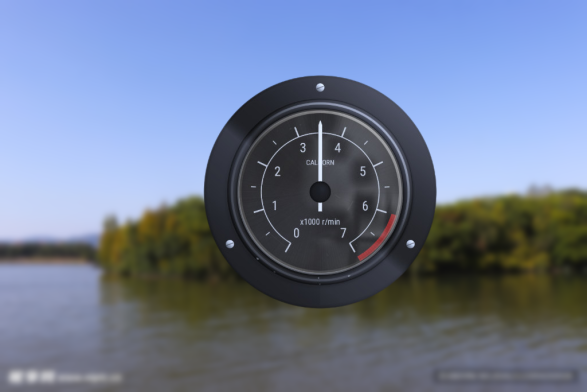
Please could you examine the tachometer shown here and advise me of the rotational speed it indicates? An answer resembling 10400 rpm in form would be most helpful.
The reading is 3500 rpm
